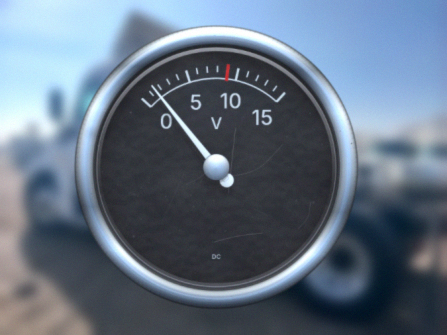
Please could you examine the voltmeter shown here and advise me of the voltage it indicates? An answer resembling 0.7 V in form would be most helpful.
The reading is 1.5 V
